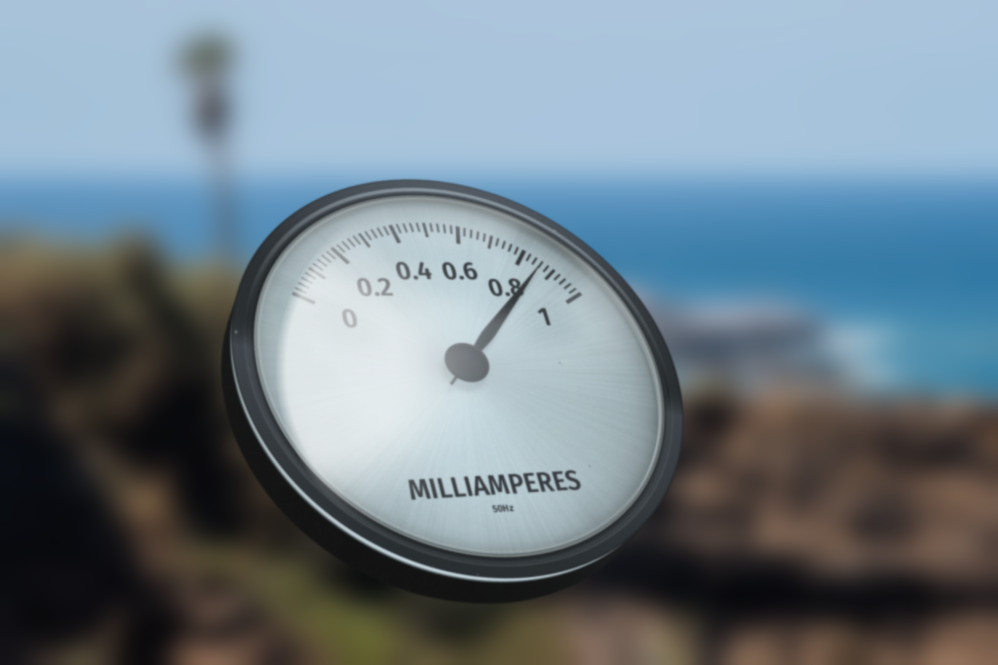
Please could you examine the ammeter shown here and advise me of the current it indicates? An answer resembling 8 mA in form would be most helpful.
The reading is 0.86 mA
